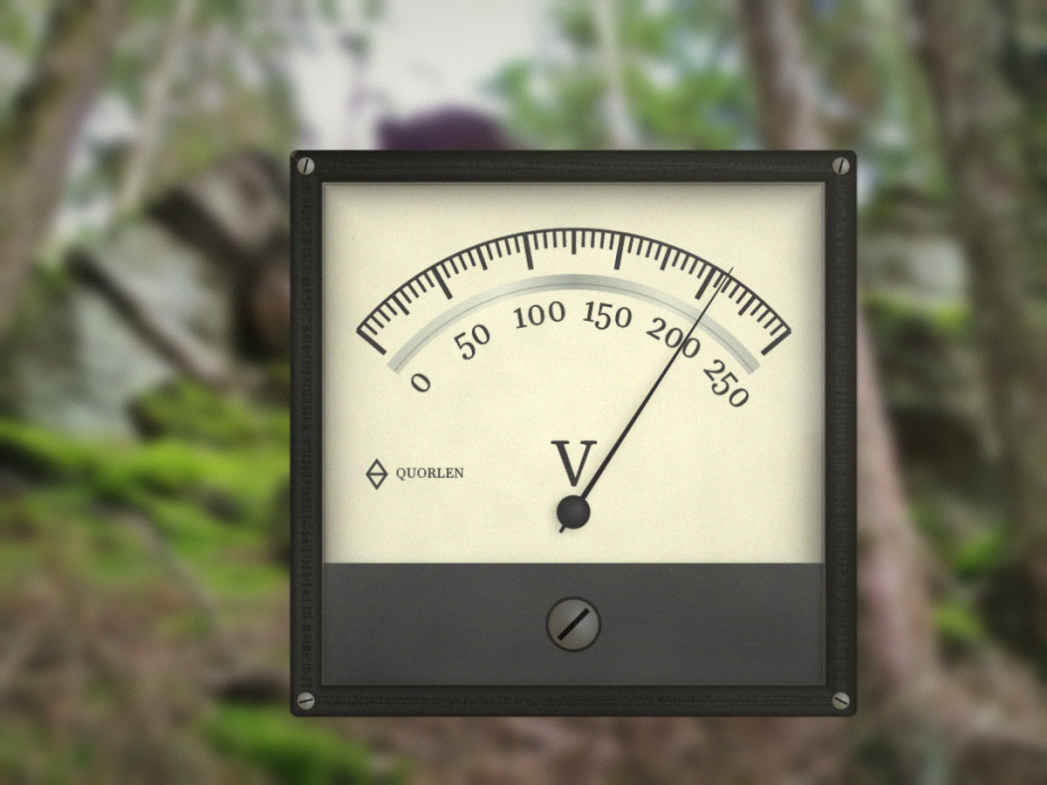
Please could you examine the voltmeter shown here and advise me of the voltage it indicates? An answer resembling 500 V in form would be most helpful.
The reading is 207.5 V
